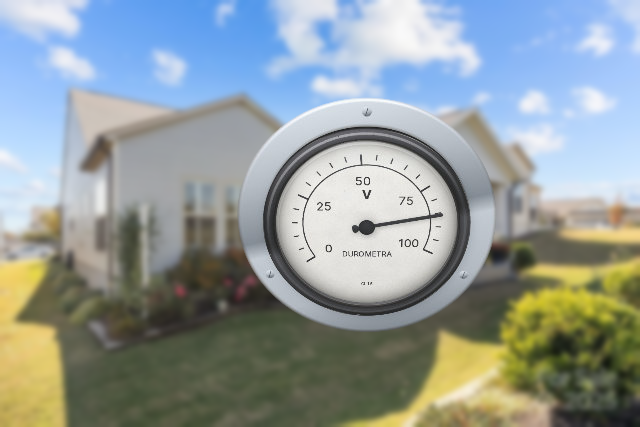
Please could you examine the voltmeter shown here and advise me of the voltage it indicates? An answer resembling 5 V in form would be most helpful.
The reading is 85 V
